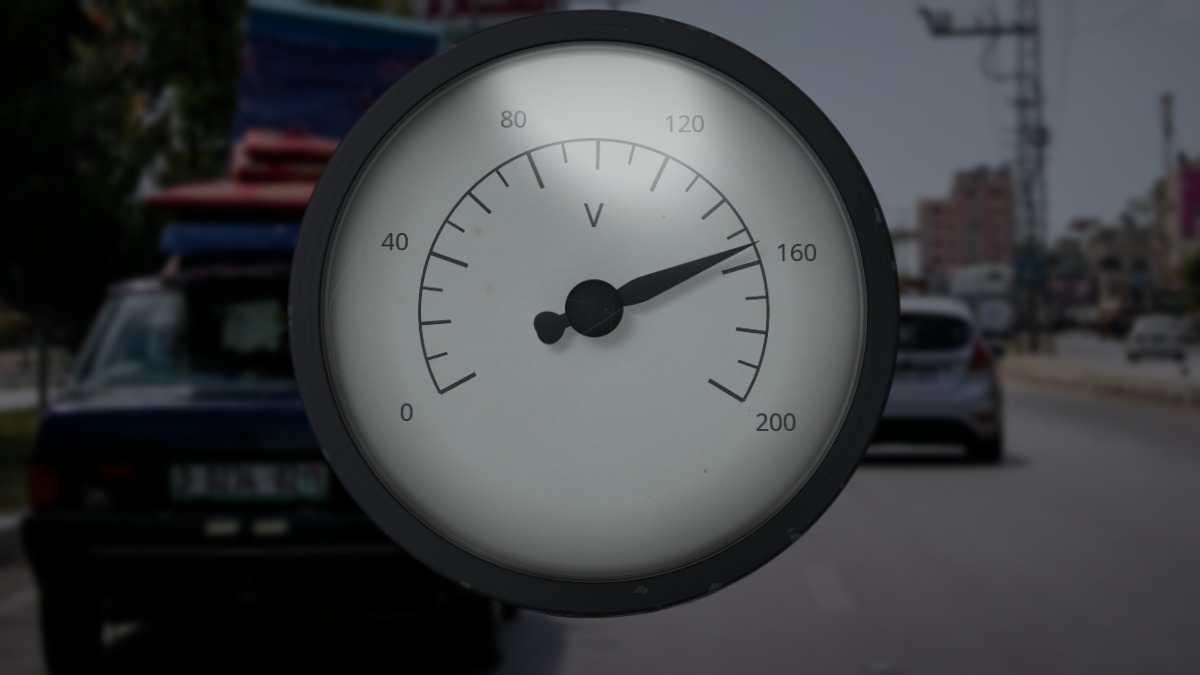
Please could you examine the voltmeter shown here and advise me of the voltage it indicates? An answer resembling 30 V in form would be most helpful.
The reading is 155 V
